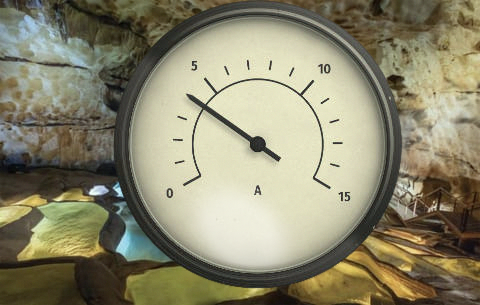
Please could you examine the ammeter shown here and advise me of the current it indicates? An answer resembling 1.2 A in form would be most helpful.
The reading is 4 A
